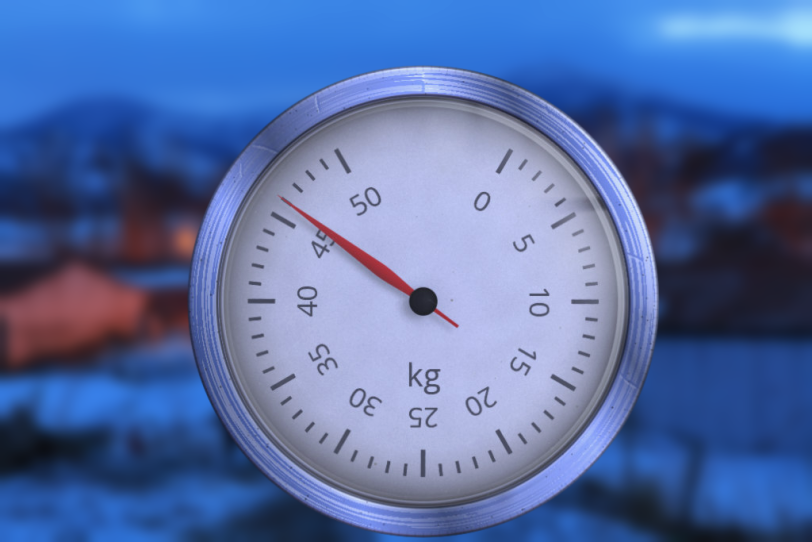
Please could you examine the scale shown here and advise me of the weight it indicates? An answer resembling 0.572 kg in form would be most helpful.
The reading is 46 kg
